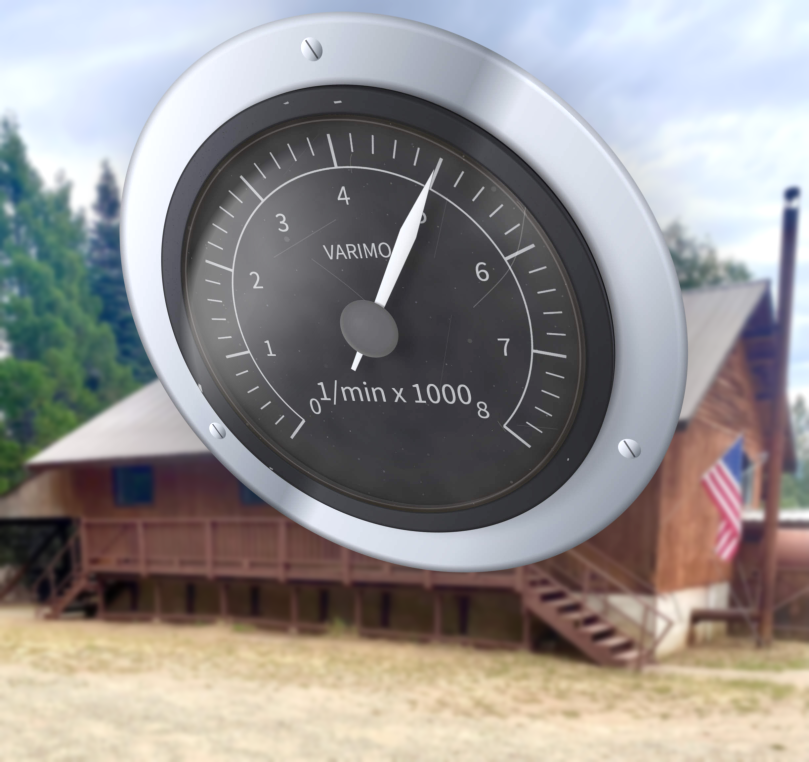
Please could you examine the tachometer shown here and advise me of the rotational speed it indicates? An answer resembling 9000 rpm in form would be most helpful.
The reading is 5000 rpm
